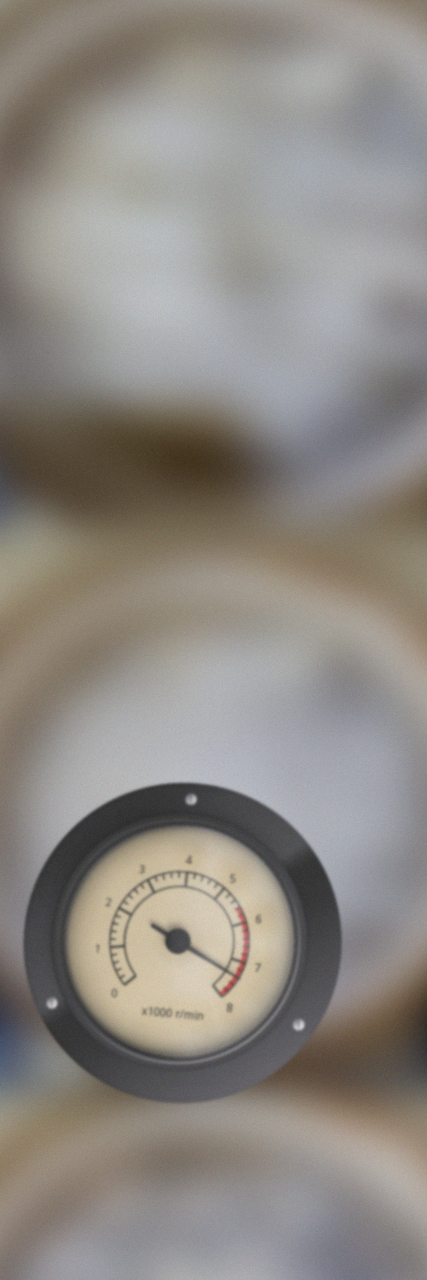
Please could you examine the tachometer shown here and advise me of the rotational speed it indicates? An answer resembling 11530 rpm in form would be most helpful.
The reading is 7400 rpm
